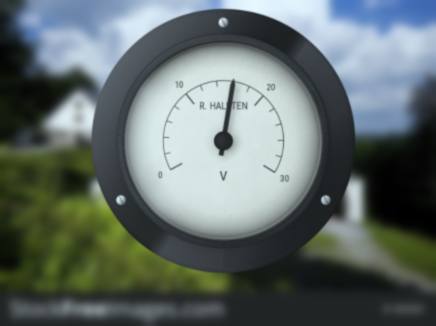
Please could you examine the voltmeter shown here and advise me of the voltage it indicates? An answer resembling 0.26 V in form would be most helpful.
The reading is 16 V
